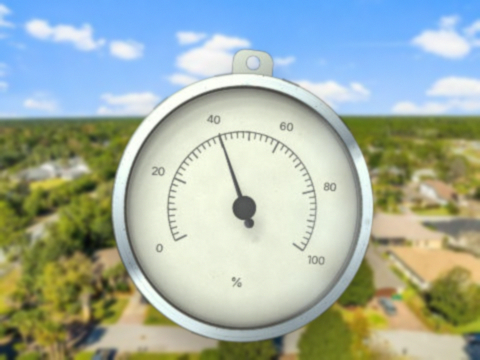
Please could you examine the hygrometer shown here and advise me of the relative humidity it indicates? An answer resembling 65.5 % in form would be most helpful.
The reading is 40 %
